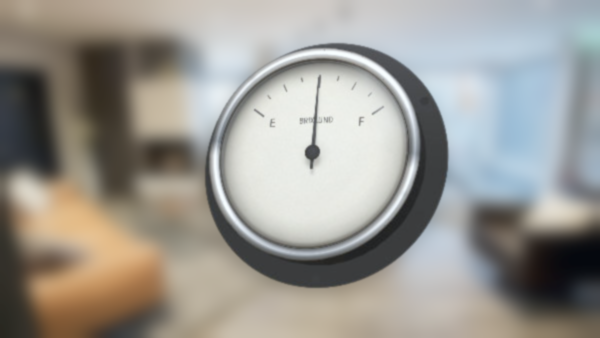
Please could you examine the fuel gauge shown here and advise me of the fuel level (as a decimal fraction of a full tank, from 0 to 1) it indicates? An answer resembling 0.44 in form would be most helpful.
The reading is 0.5
